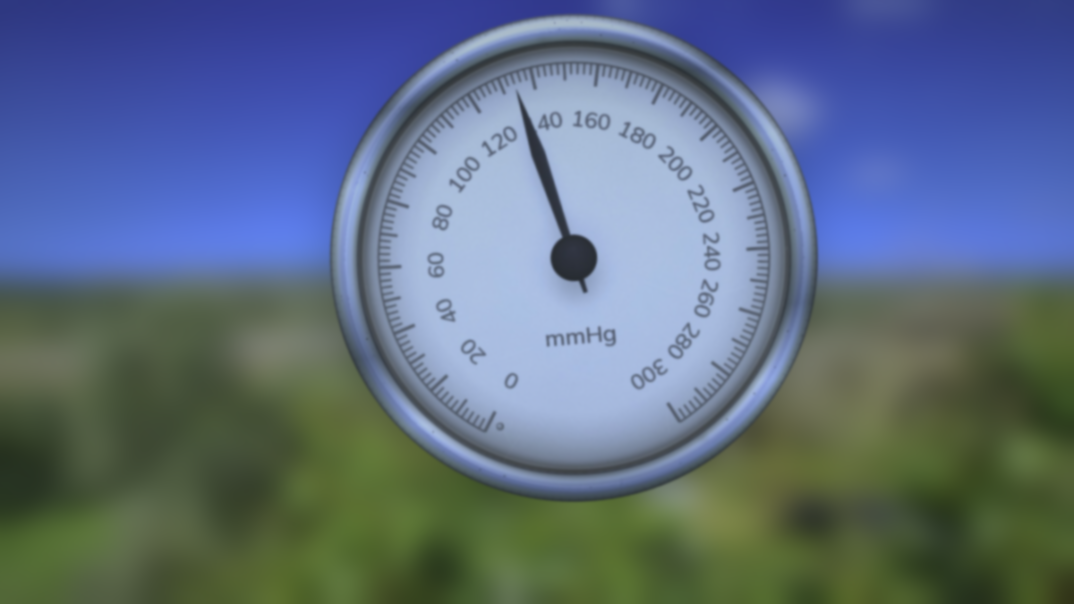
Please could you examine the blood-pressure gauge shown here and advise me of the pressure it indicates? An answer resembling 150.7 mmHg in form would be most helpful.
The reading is 134 mmHg
